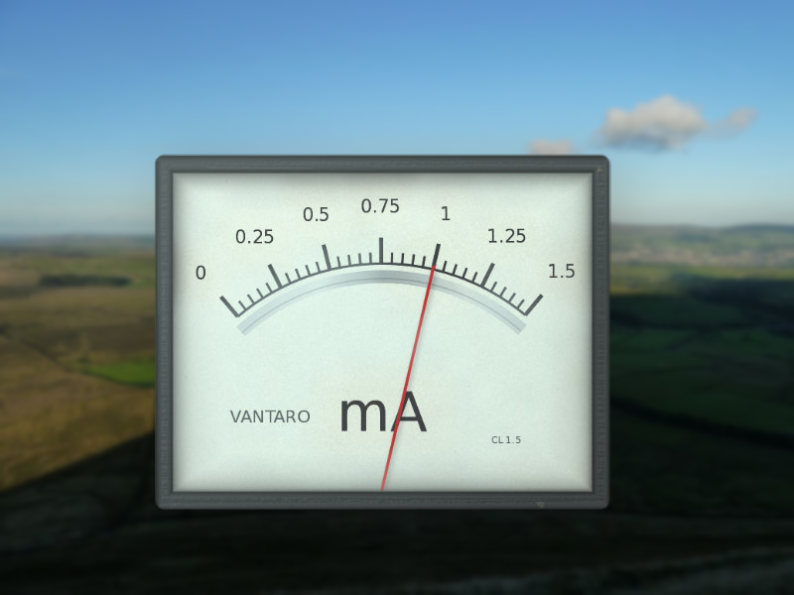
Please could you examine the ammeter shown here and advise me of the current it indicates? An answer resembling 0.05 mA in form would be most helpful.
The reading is 1 mA
